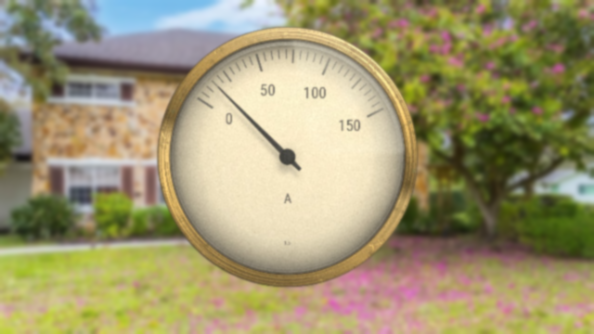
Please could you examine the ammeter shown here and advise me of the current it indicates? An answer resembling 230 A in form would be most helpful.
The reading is 15 A
